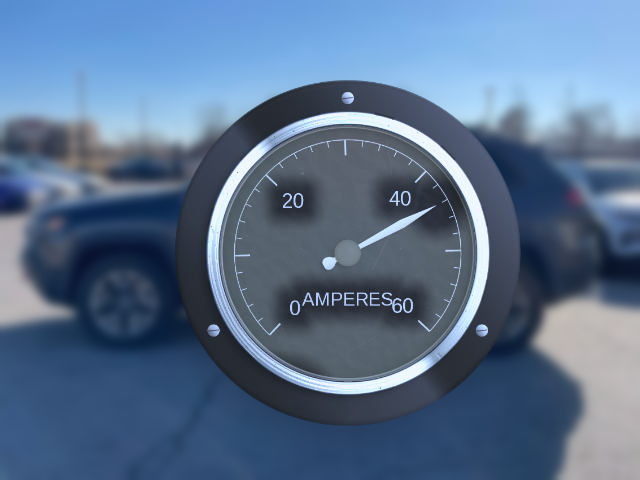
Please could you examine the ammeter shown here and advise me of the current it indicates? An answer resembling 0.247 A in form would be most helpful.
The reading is 44 A
